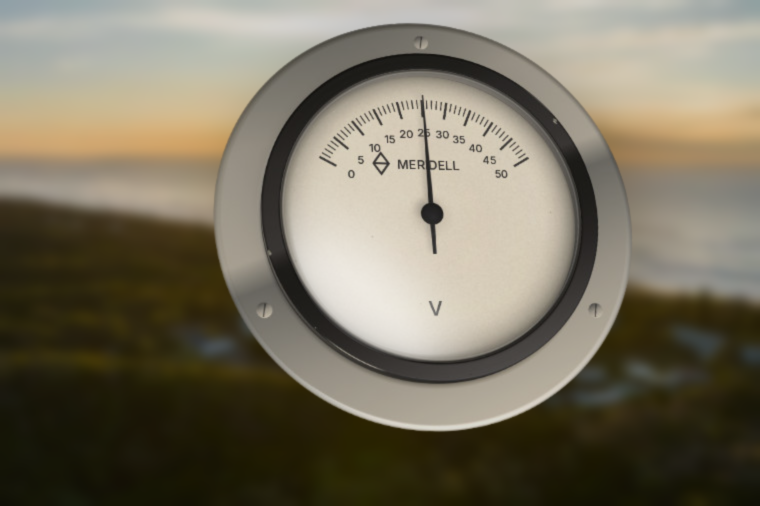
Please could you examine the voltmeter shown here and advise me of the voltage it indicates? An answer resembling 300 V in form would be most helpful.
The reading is 25 V
